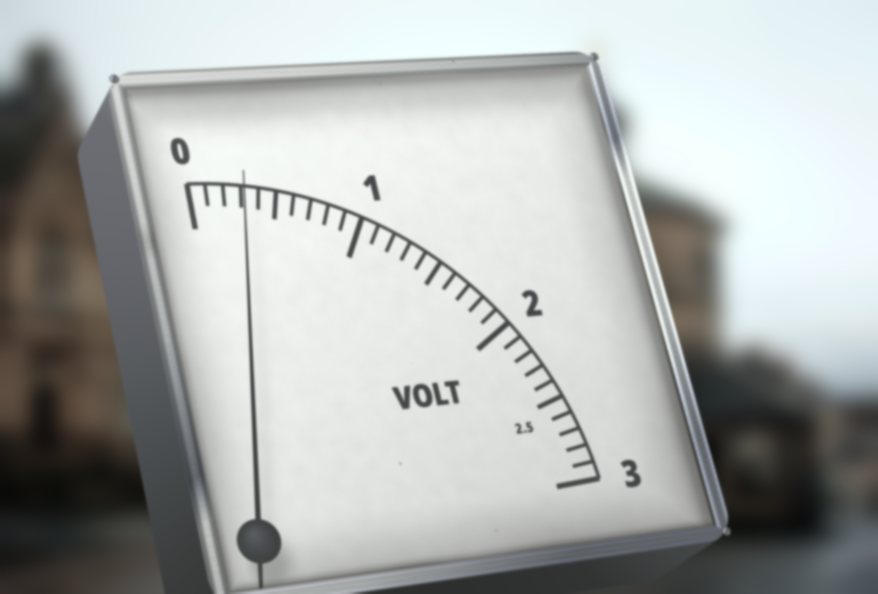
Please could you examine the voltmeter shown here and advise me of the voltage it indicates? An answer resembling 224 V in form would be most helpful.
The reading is 0.3 V
